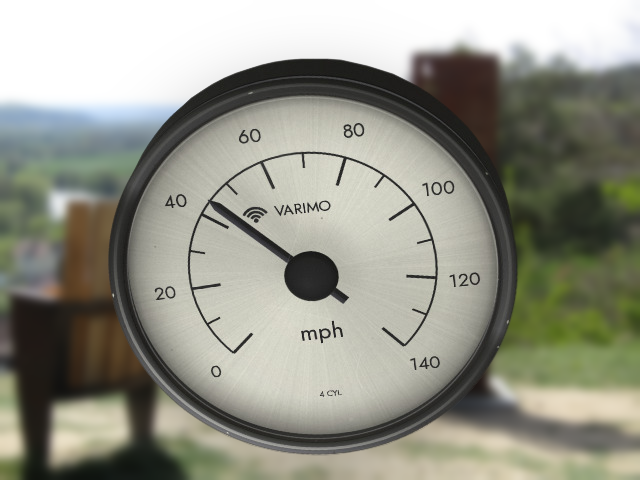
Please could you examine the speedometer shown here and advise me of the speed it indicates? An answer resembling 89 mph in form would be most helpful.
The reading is 45 mph
